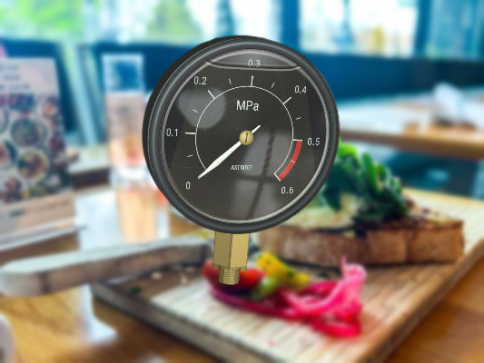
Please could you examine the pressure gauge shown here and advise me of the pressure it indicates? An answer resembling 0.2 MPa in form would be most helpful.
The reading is 0 MPa
